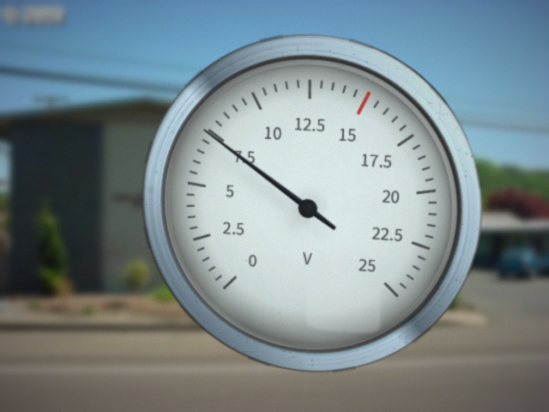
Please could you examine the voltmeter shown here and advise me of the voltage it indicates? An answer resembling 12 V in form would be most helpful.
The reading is 7.5 V
